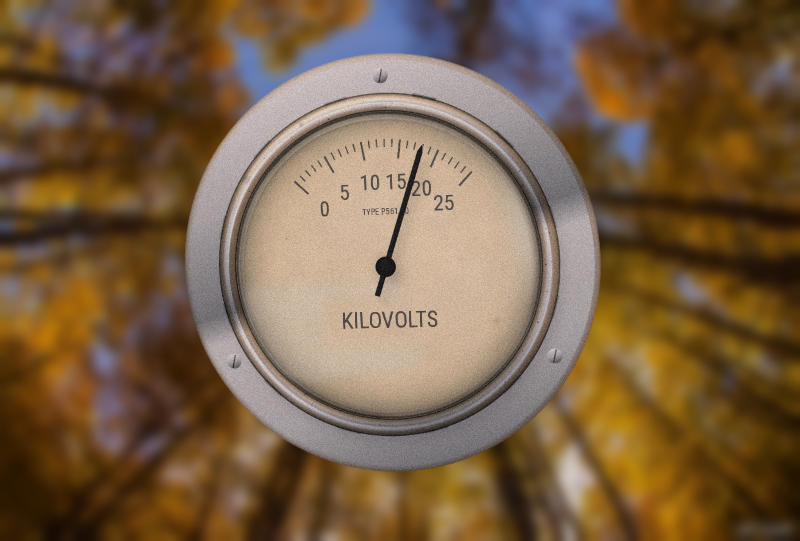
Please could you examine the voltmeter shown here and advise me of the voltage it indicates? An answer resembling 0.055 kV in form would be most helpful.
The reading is 18 kV
